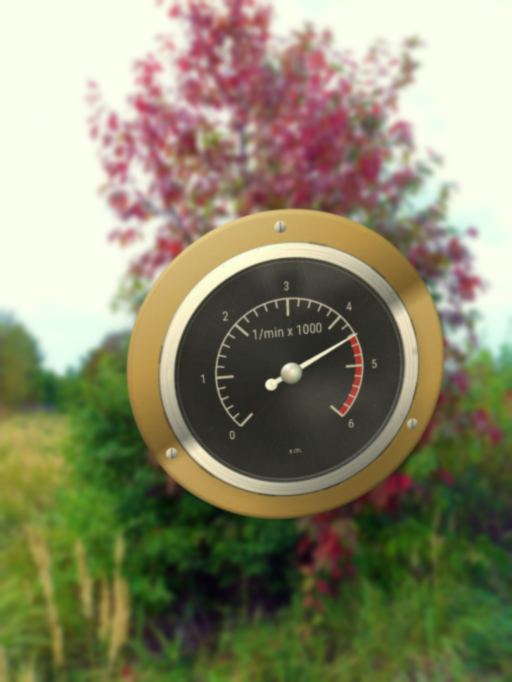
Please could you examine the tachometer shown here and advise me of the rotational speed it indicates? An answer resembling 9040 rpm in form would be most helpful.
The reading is 4400 rpm
